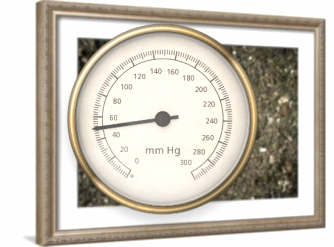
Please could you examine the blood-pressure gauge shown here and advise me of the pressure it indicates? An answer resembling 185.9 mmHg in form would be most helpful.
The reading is 50 mmHg
